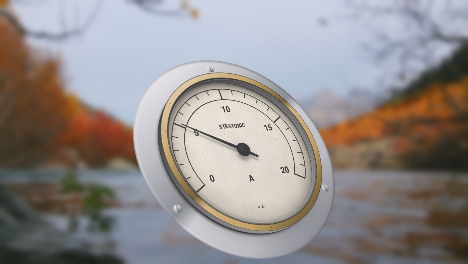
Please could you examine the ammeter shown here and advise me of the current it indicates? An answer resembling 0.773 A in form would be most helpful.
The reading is 5 A
